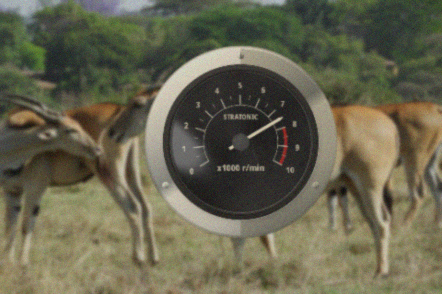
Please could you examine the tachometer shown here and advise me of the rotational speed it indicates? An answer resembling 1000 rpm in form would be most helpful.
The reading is 7500 rpm
